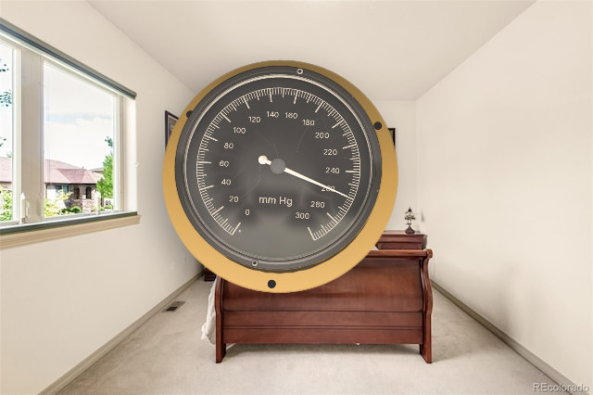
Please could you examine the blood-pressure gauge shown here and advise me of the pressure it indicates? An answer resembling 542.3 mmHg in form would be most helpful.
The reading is 260 mmHg
